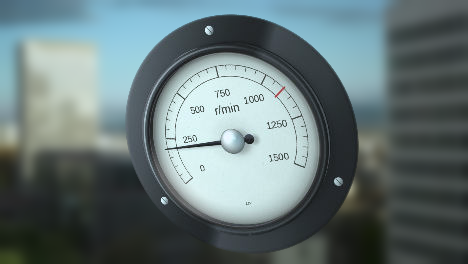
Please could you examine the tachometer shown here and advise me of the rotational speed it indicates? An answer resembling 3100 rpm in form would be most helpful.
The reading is 200 rpm
